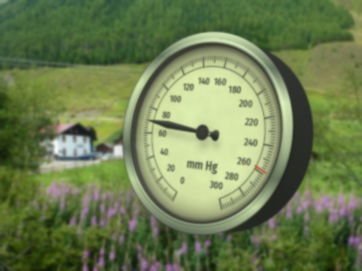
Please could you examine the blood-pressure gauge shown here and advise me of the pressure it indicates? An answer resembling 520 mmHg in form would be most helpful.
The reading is 70 mmHg
